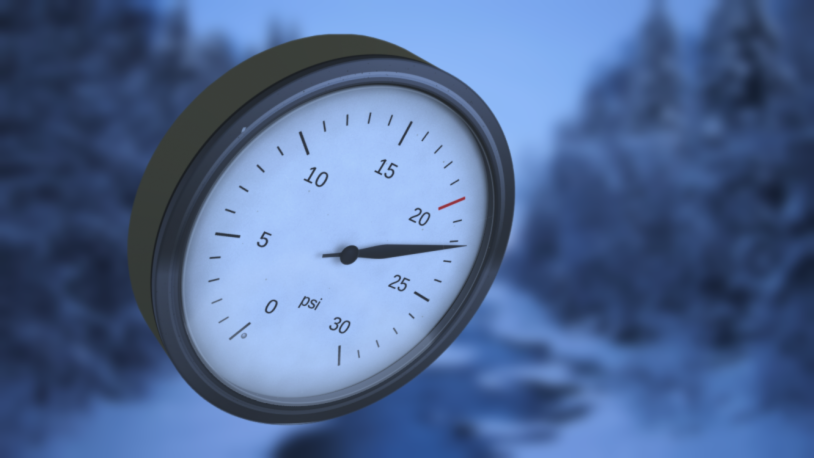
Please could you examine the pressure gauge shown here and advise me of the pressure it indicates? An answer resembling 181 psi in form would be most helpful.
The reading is 22 psi
